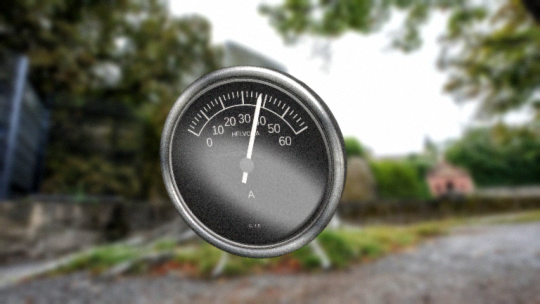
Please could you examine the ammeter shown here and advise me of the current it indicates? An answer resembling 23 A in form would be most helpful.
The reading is 38 A
